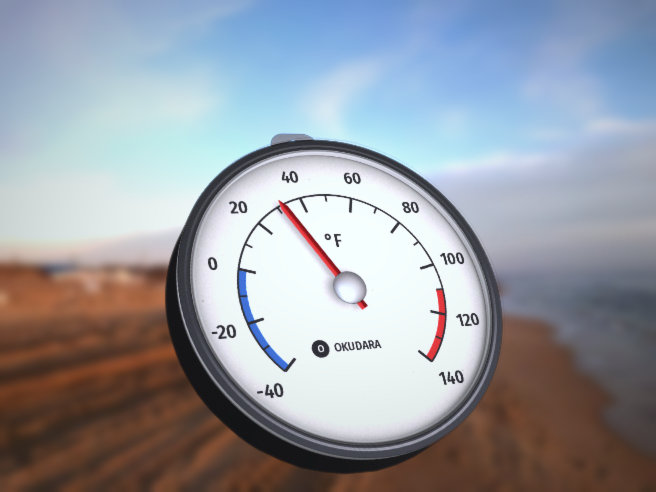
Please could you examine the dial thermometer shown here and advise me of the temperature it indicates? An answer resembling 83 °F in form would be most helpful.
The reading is 30 °F
